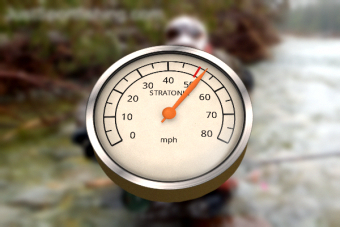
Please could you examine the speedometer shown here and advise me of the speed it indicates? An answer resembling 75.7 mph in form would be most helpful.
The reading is 52.5 mph
